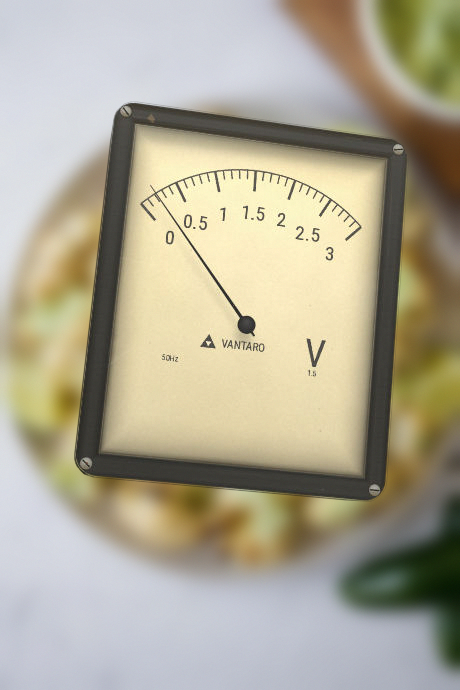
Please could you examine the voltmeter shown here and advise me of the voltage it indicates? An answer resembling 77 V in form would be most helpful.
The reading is 0.2 V
